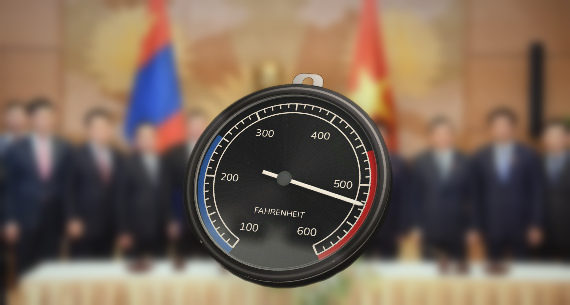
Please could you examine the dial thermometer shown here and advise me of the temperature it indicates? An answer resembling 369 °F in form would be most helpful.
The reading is 525 °F
